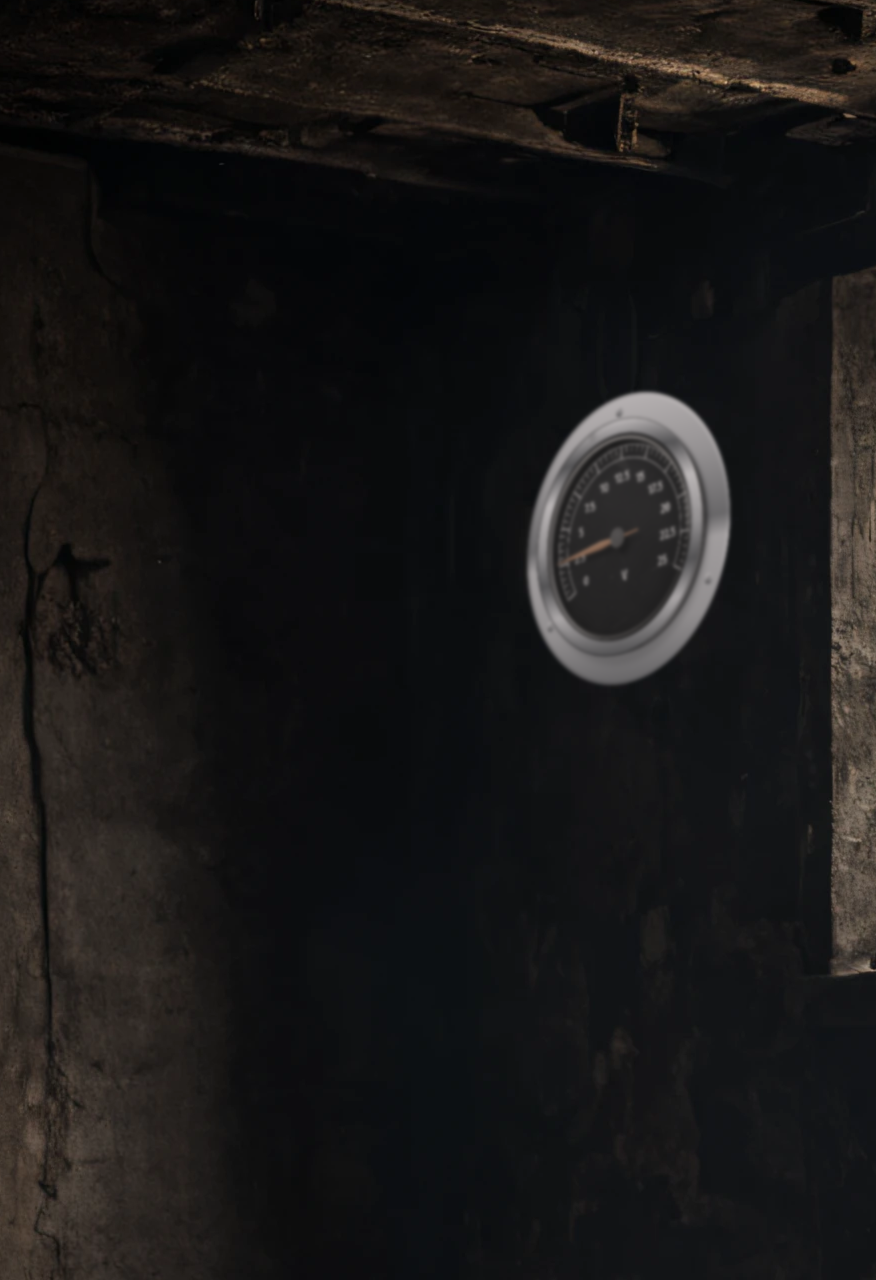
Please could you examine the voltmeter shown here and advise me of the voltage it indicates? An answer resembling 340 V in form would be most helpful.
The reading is 2.5 V
